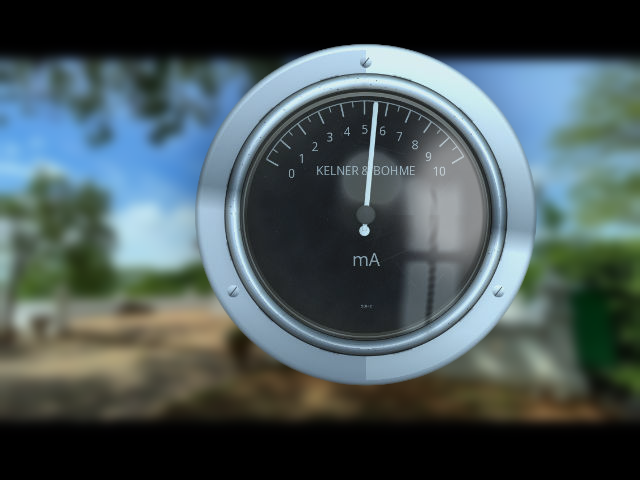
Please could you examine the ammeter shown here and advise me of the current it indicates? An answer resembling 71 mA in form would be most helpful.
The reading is 5.5 mA
